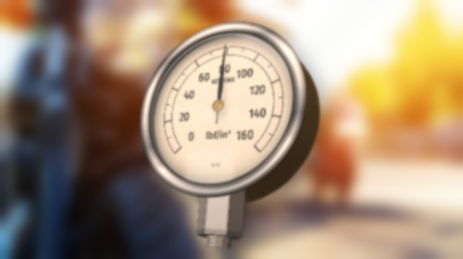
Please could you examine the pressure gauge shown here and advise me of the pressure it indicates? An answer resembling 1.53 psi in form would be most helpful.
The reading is 80 psi
